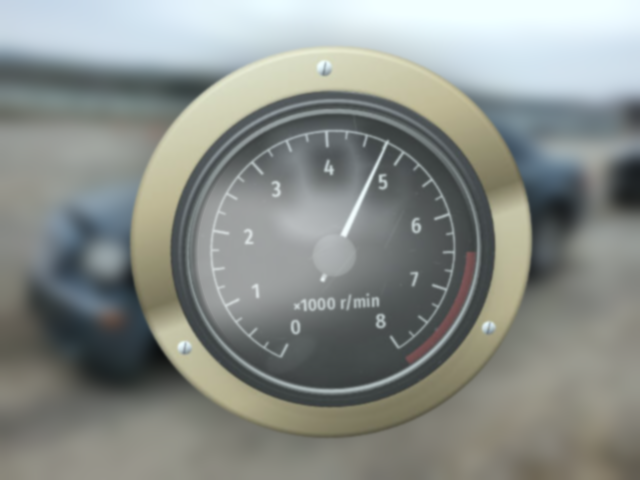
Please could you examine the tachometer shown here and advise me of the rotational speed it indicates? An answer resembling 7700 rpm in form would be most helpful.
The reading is 4750 rpm
